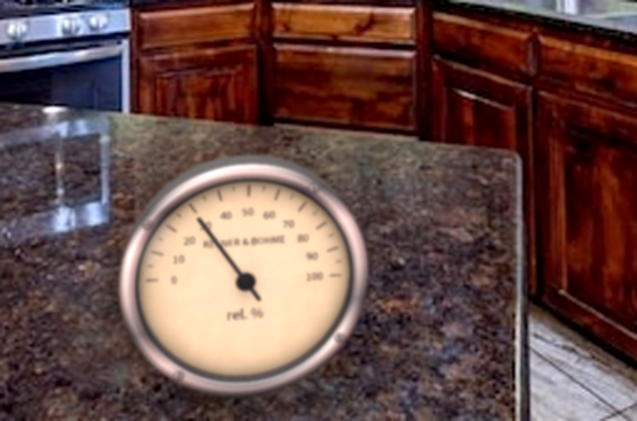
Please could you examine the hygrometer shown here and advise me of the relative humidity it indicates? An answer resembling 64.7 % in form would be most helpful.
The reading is 30 %
